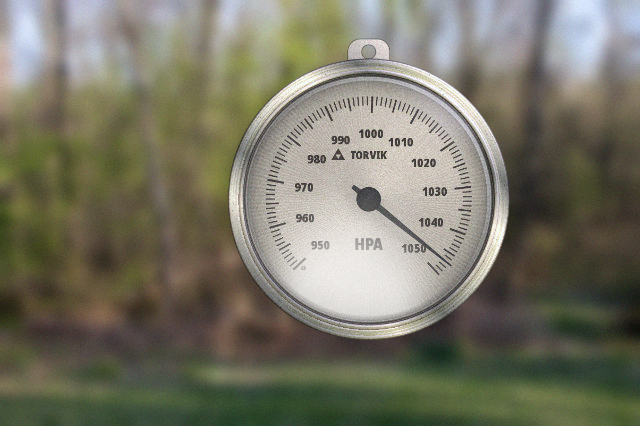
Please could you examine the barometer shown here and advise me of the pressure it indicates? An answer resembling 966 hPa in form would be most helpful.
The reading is 1047 hPa
